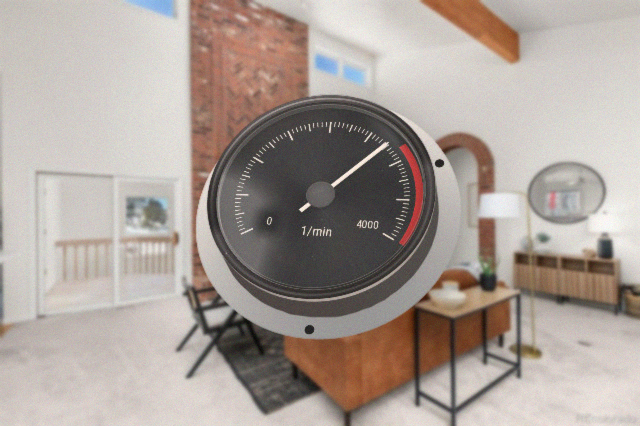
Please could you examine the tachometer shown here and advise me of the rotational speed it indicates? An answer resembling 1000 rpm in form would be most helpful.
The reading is 2750 rpm
